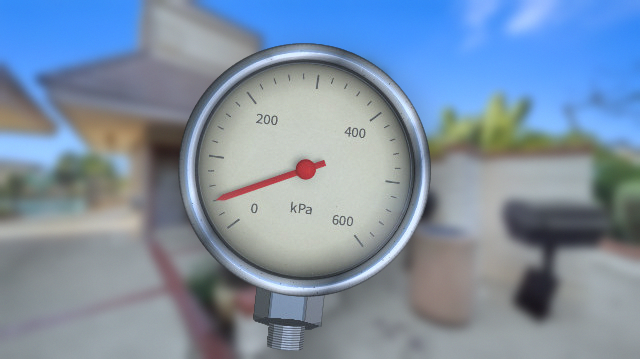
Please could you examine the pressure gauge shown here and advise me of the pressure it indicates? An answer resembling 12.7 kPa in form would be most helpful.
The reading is 40 kPa
